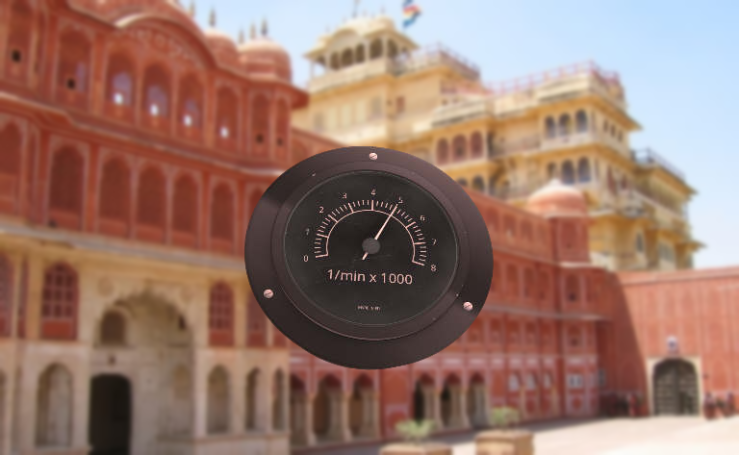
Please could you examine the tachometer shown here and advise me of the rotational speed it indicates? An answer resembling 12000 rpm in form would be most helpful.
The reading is 5000 rpm
